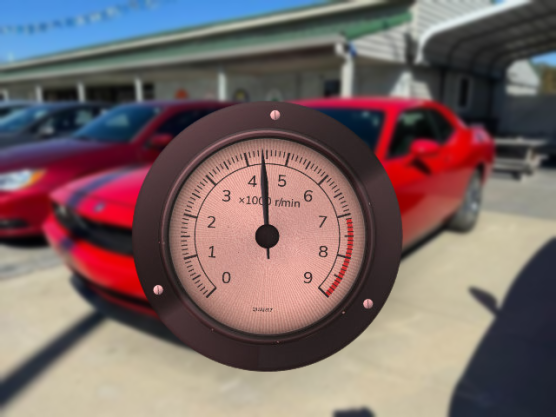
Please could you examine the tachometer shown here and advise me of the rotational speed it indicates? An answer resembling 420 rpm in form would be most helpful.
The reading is 4400 rpm
